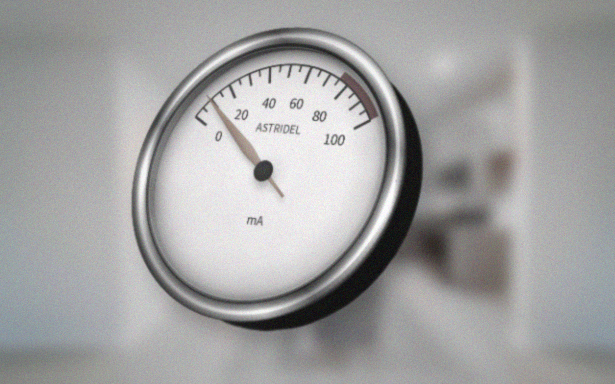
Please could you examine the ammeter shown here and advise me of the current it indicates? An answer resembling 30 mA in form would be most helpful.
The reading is 10 mA
